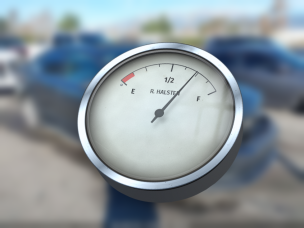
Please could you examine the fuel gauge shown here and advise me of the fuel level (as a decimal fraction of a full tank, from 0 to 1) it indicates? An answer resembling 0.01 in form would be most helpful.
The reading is 0.75
